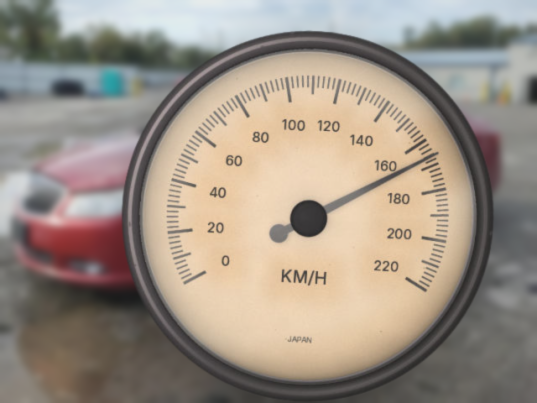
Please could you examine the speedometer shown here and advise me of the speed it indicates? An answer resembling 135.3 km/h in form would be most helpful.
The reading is 166 km/h
